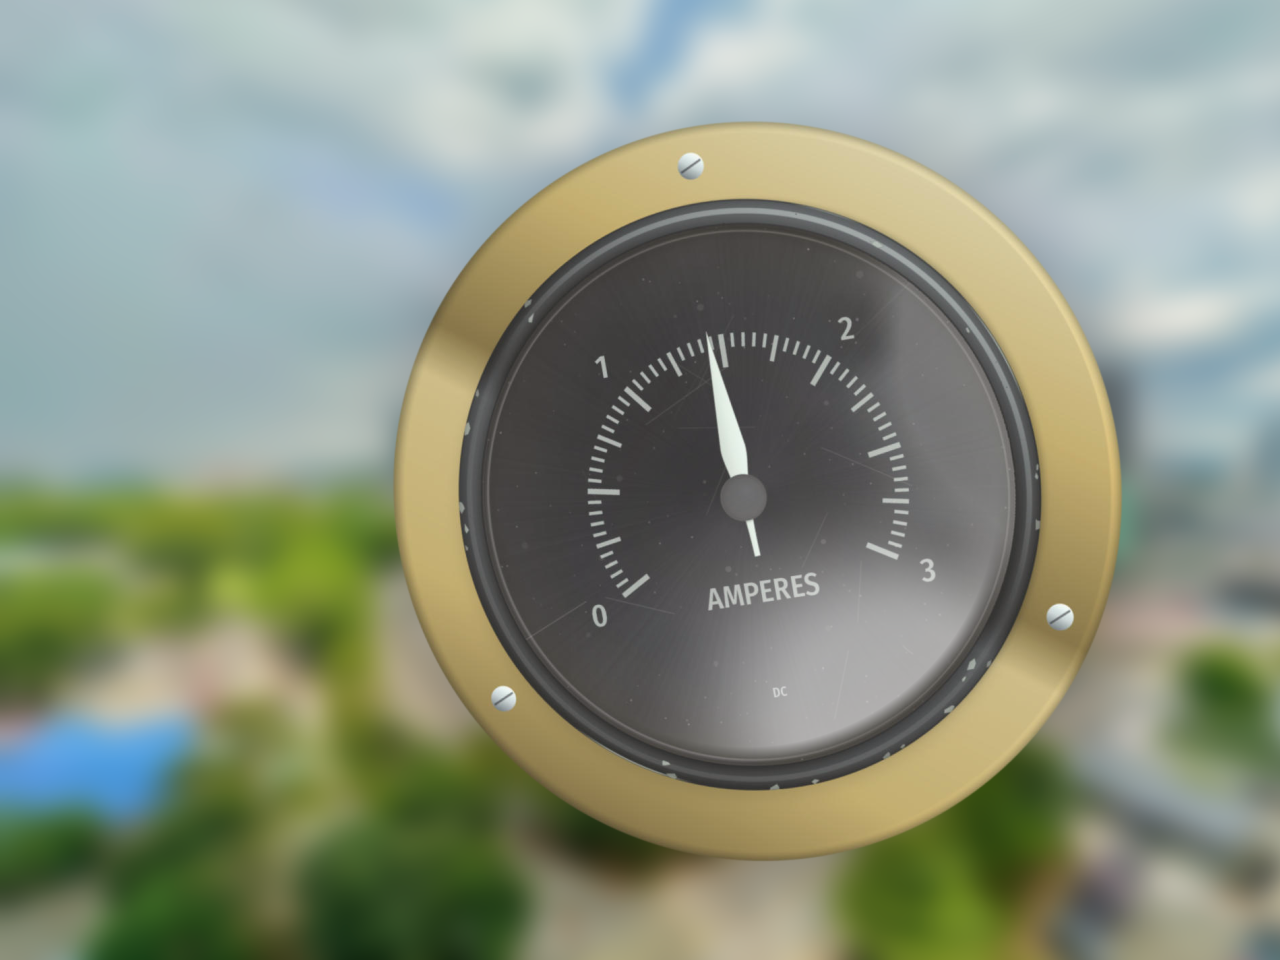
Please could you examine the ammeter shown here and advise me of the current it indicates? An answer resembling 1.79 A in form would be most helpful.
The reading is 1.45 A
